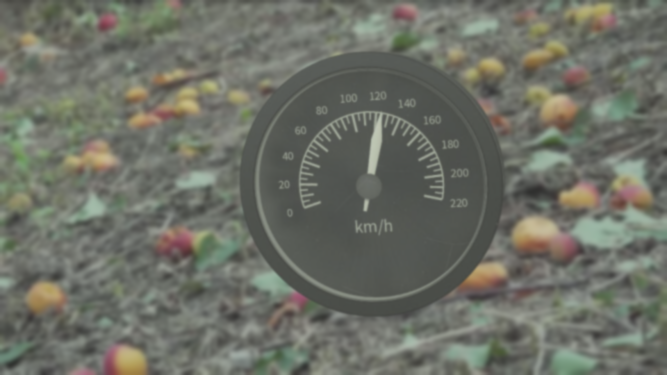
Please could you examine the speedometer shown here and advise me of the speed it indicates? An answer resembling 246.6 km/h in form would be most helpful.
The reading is 125 km/h
